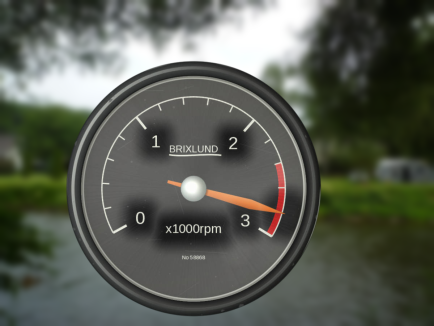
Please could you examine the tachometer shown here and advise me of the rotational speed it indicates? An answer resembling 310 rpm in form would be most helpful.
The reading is 2800 rpm
